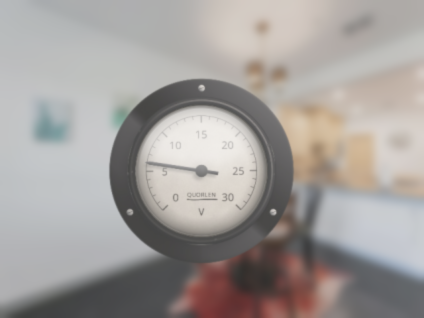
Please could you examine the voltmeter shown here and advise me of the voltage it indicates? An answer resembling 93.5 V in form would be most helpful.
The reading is 6 V
